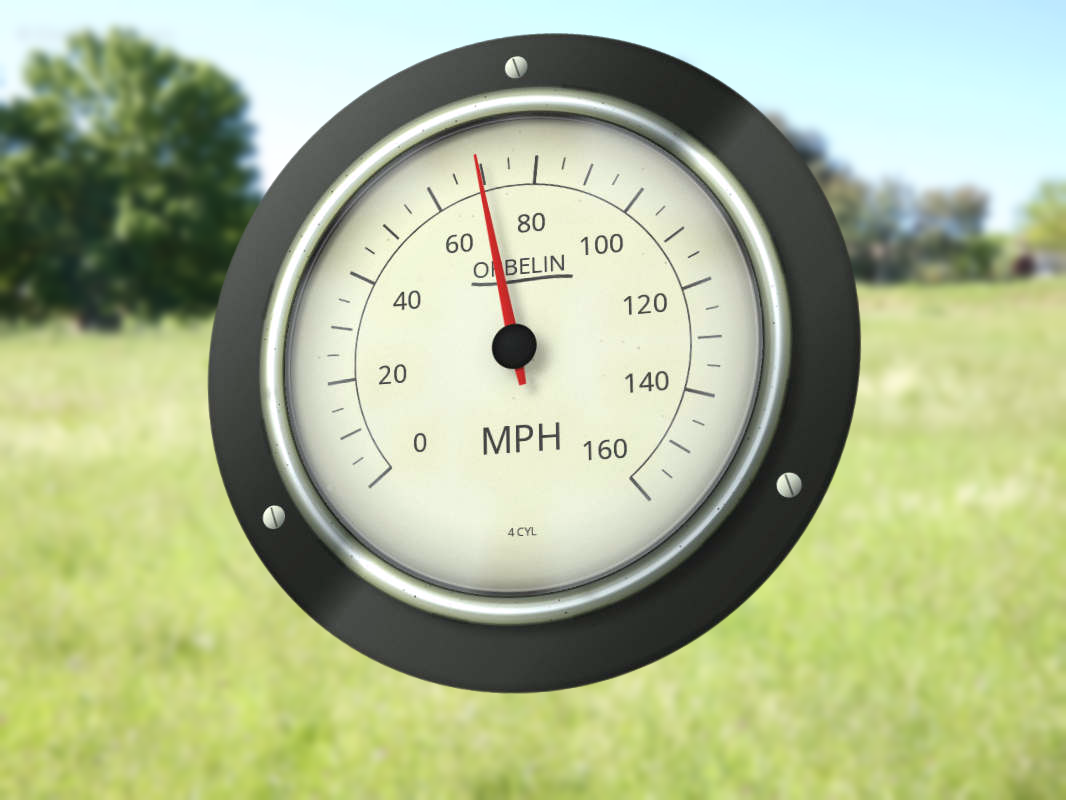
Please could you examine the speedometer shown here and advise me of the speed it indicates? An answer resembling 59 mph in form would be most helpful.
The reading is 70 mph
